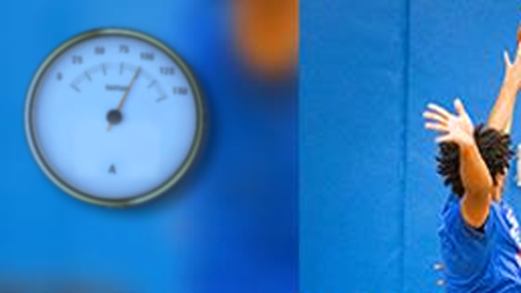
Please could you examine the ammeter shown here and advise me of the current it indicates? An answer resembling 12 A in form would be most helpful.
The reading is 100 A
